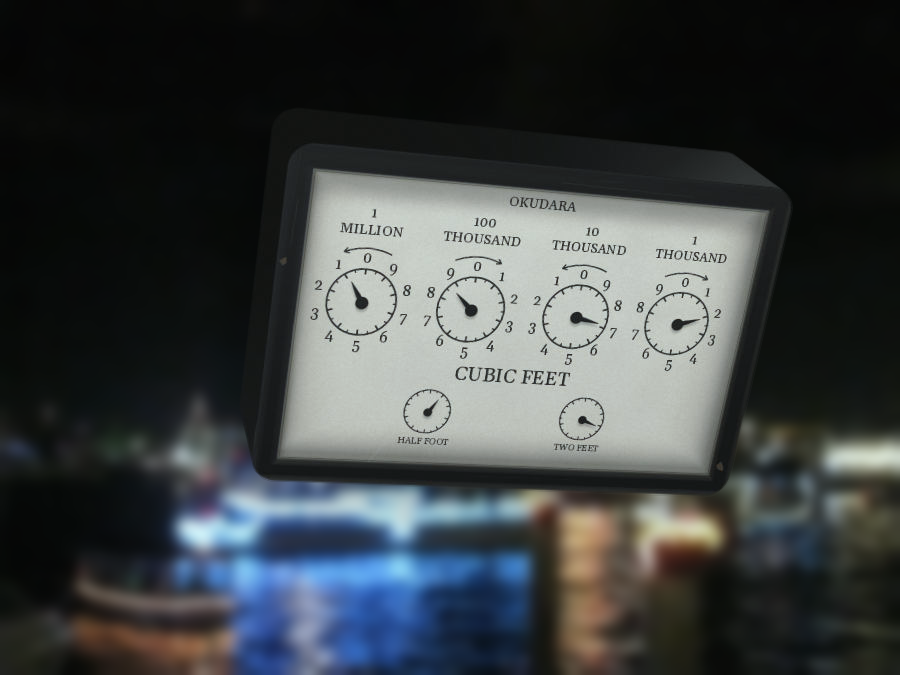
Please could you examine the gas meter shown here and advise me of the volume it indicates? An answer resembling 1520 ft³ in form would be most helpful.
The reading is 87200 ft³
